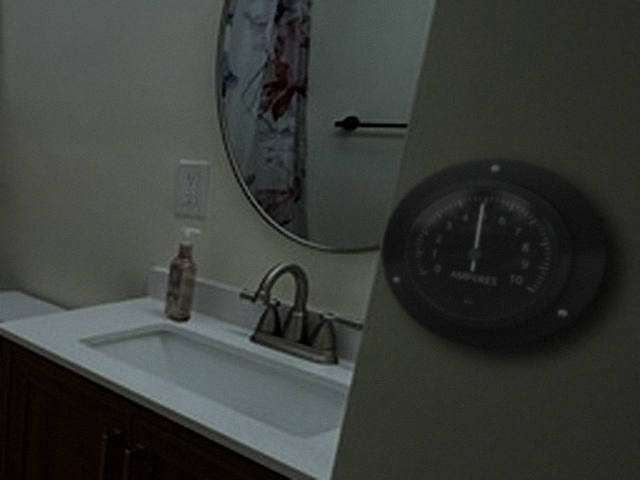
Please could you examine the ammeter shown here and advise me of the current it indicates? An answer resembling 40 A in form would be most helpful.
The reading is 5 A
